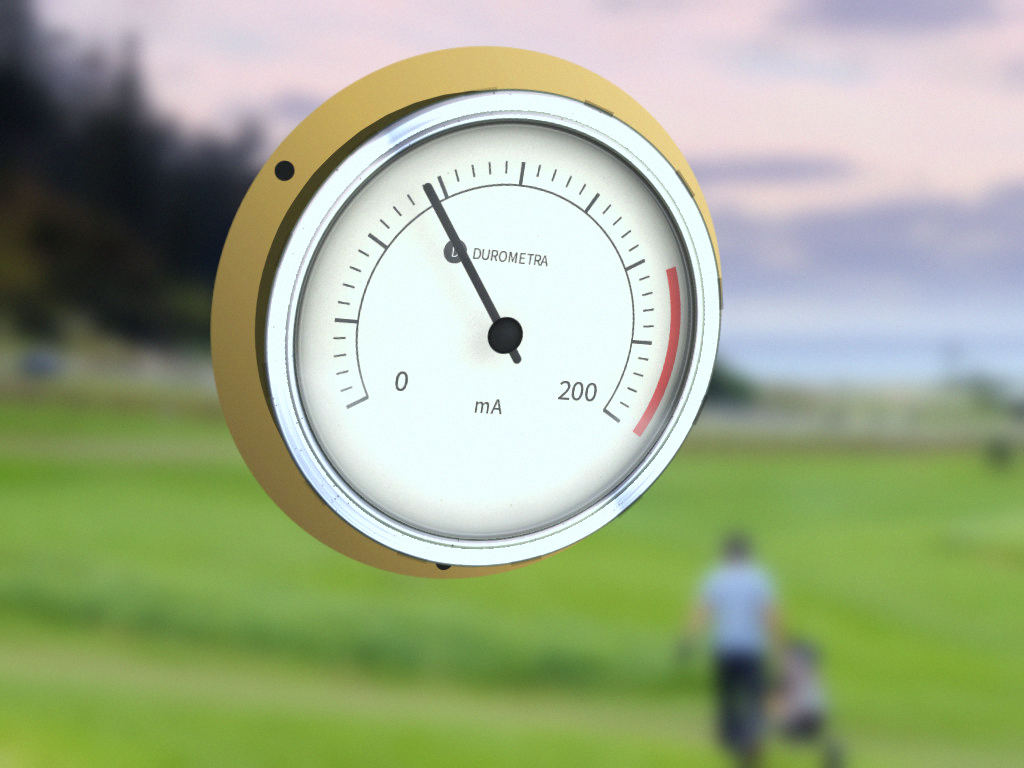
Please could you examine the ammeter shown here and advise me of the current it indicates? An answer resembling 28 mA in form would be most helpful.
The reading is 70 mA
